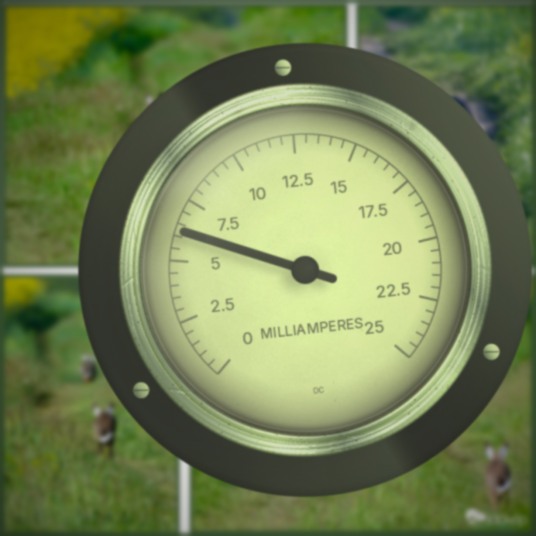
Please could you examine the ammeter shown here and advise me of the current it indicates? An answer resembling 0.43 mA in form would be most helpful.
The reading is 6.25 mA
